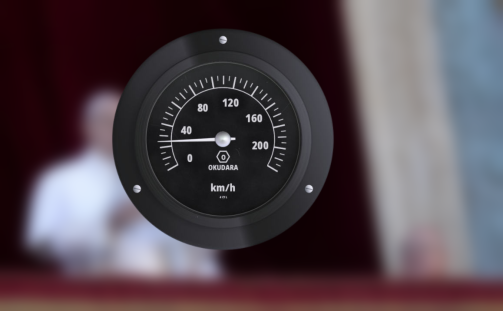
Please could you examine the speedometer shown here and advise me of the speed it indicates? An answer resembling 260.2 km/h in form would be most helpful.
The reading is 25 km/h
